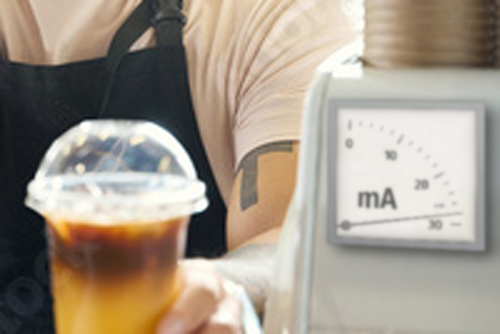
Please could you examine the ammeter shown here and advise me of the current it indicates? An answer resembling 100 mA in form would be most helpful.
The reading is 28 mA
